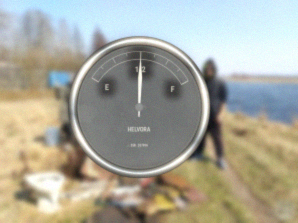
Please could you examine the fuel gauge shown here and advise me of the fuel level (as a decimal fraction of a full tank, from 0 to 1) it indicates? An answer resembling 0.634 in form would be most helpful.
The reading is 0.5
